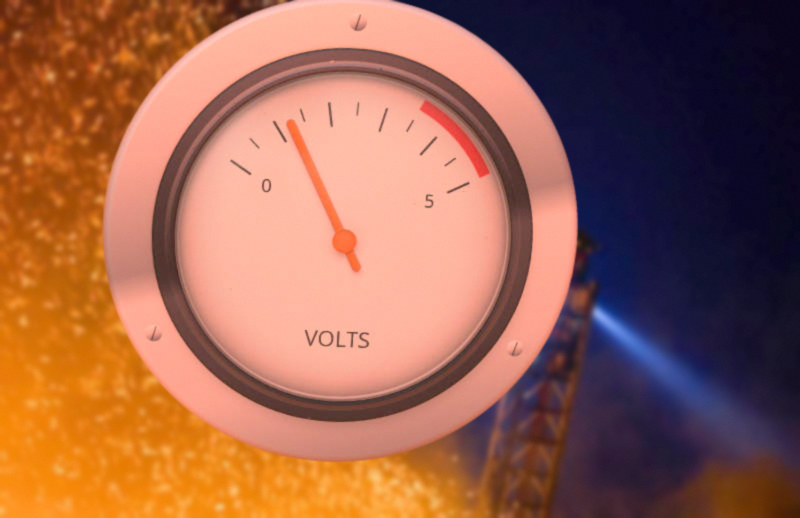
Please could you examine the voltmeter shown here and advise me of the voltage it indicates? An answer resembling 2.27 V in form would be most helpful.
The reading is 1.25 V
